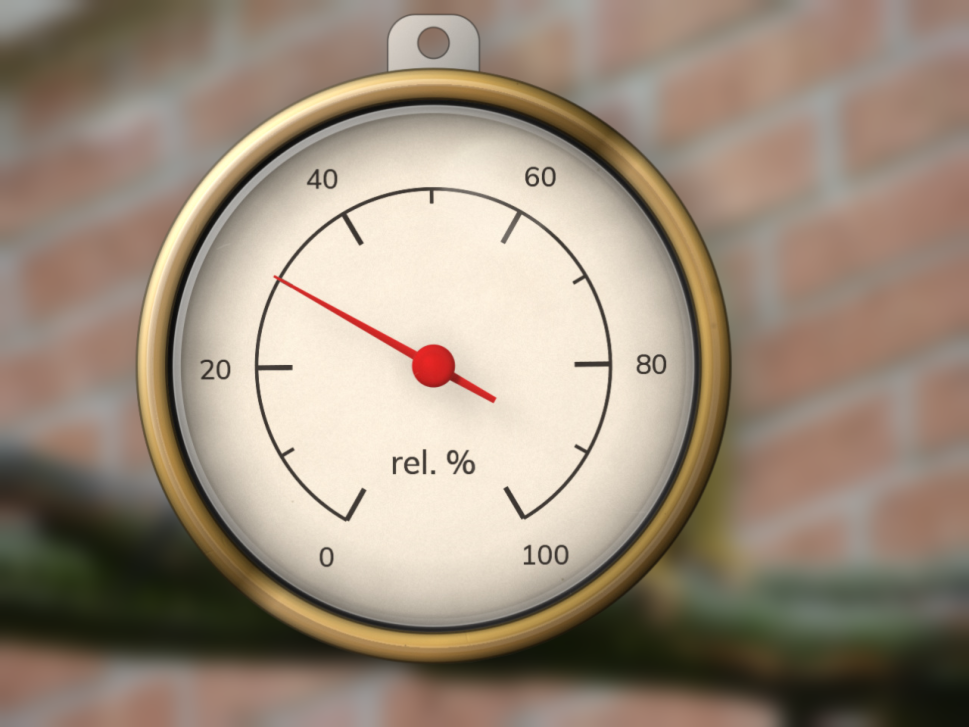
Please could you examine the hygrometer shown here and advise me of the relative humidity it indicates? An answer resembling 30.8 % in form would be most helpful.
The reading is 30 %
